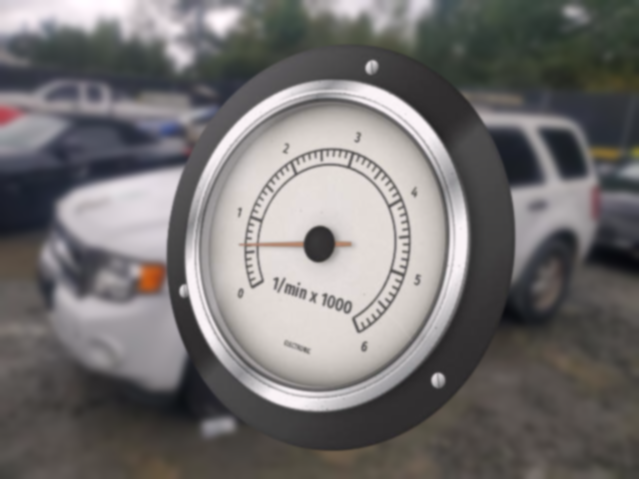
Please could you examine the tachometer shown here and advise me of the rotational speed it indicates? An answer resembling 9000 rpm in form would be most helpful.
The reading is 600 rpm
